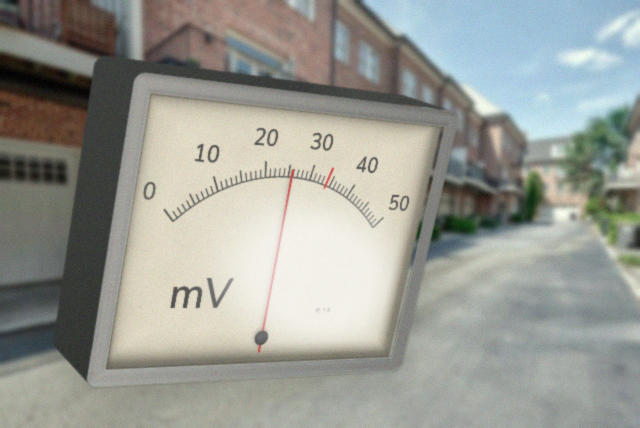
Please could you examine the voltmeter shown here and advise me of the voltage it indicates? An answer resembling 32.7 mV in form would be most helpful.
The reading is 25 mV
